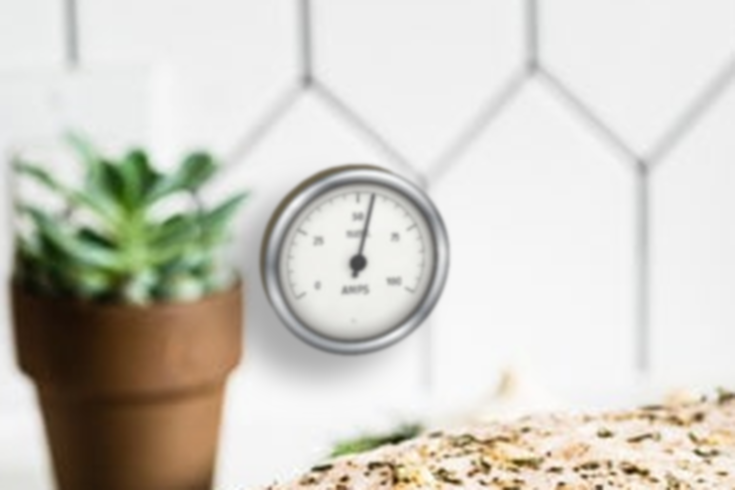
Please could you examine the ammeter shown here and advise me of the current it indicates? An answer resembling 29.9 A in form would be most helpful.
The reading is 55 A
